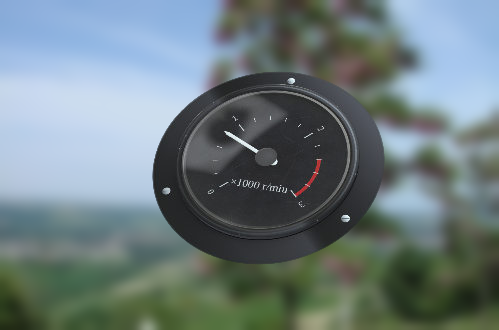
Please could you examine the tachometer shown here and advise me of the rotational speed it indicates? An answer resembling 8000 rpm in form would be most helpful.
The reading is 800 rpm
